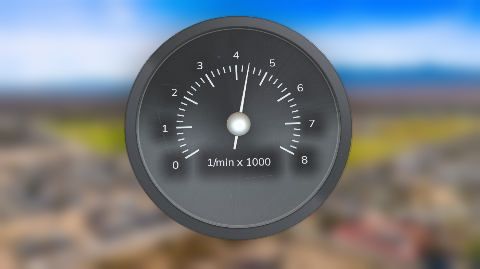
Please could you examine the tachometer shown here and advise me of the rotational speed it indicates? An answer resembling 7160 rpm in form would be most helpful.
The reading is 4400 rpm
